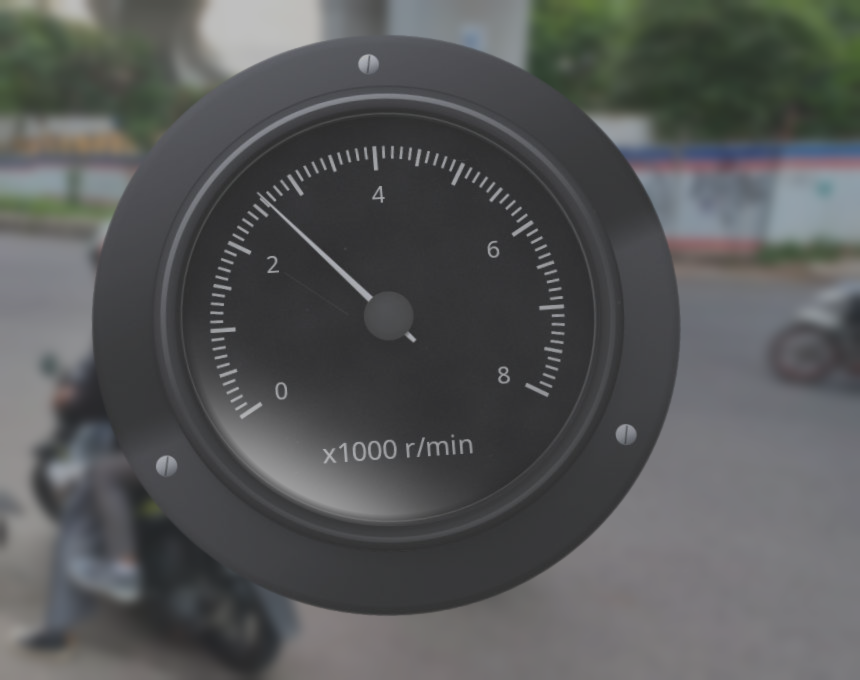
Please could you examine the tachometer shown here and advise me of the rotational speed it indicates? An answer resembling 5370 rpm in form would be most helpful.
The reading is 2600 rpm
